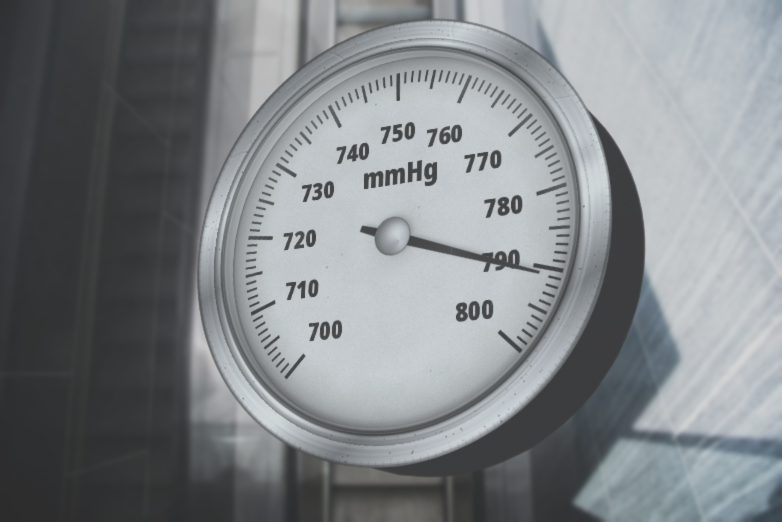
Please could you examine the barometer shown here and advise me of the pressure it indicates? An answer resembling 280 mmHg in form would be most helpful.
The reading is 791 mmHg
